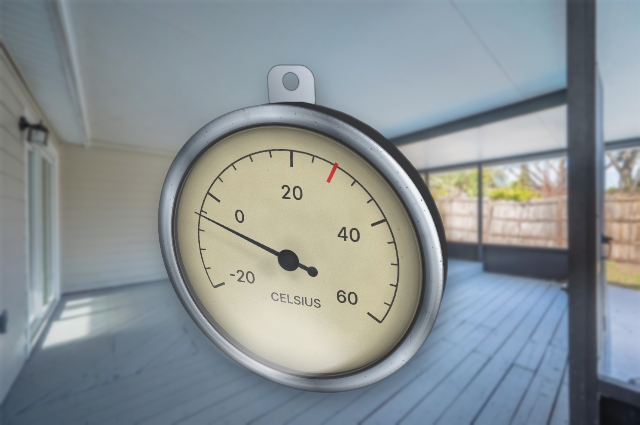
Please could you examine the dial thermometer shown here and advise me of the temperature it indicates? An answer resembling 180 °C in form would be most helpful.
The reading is -4 °C
